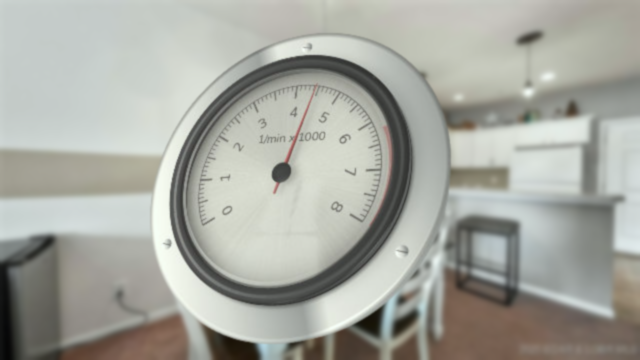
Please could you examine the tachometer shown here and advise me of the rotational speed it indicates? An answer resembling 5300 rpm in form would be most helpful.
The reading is 4500 rpm
